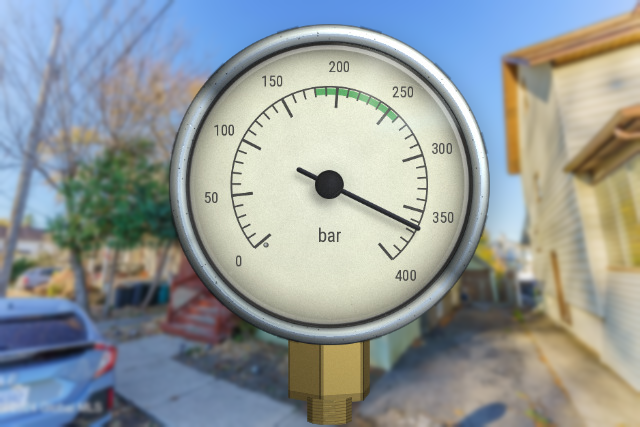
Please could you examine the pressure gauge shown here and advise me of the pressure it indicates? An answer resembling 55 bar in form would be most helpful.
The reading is 365 bar
